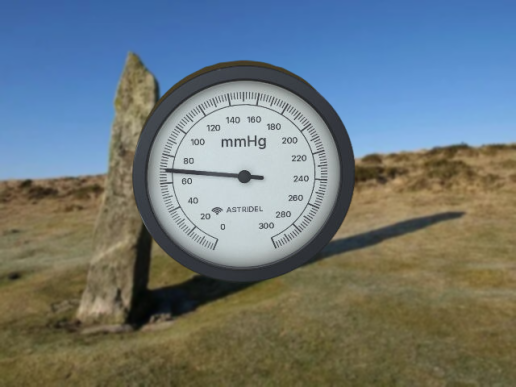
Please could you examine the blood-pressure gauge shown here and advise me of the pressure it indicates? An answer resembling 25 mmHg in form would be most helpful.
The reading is 70 mmHg
